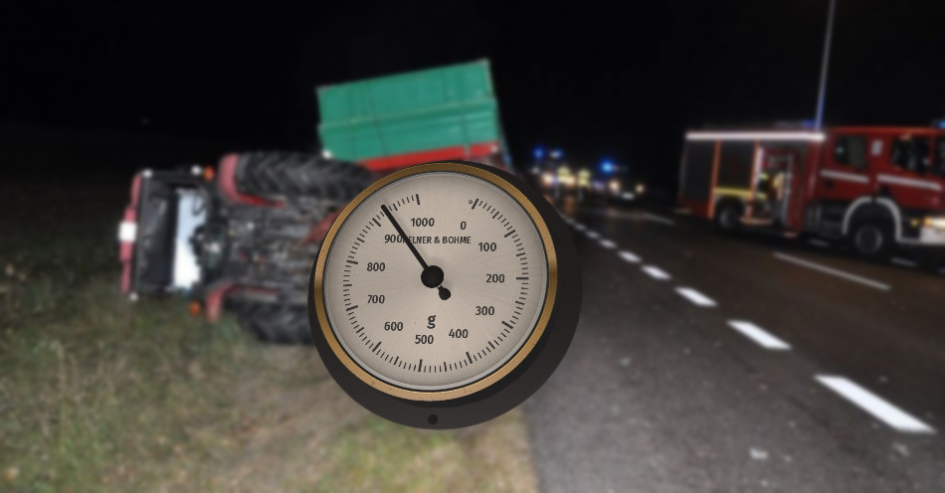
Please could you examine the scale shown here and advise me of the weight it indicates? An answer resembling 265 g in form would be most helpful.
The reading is 930 g
